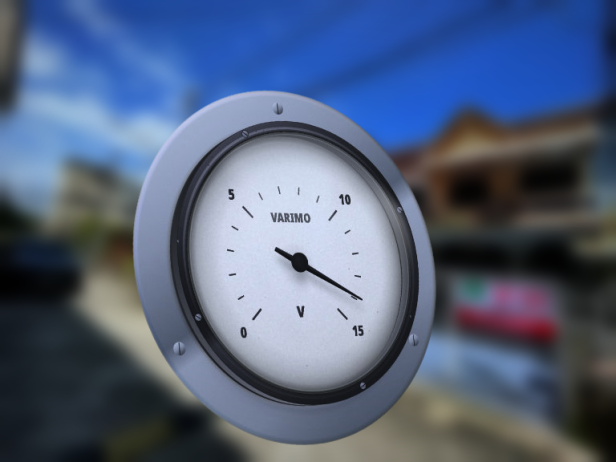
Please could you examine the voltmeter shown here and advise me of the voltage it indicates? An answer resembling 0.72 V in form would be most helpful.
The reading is 14 V
